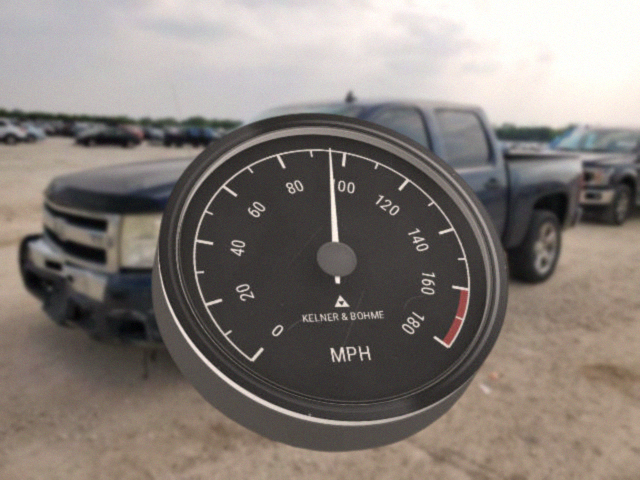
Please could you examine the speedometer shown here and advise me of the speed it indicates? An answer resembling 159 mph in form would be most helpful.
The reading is 95 mph
